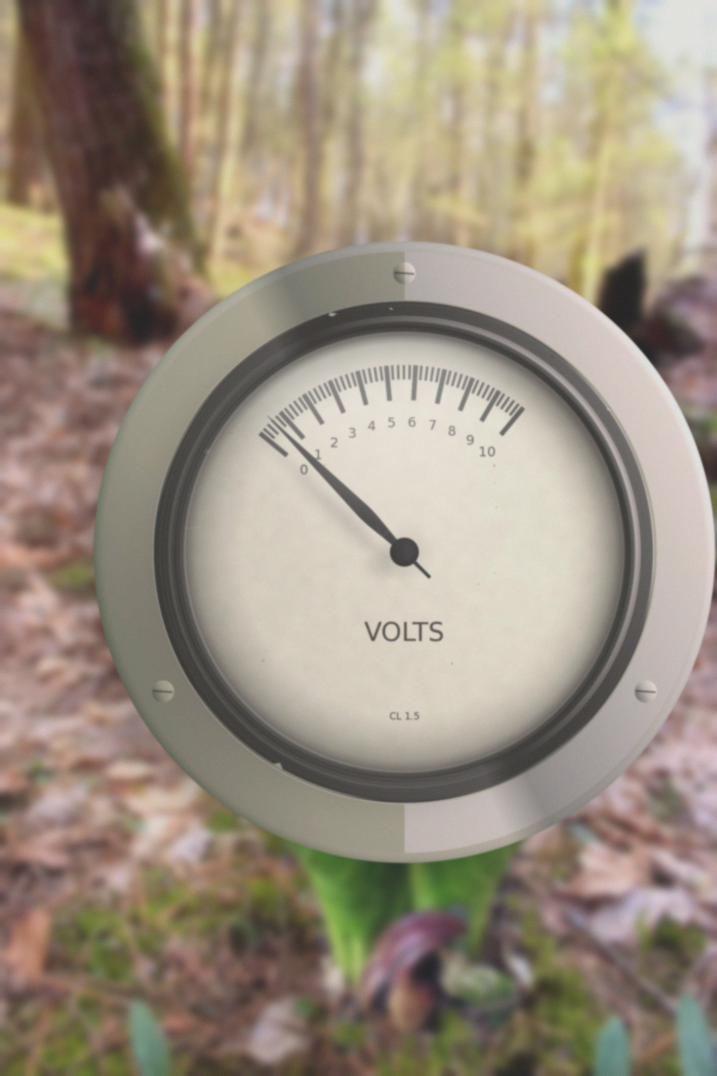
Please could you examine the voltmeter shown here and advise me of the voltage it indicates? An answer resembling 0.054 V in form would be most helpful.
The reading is 0.6 V
